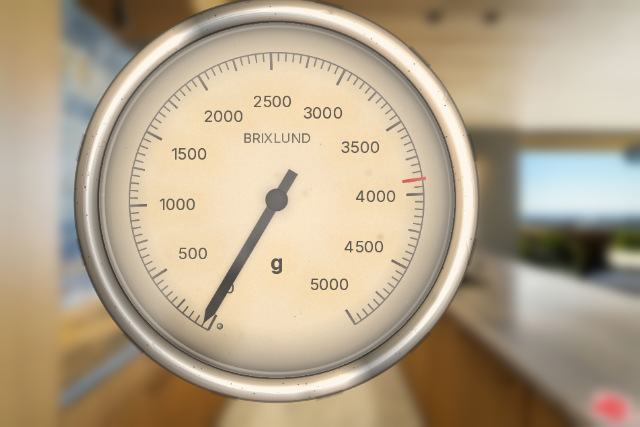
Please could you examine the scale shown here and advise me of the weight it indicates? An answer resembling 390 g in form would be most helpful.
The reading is 50 g
